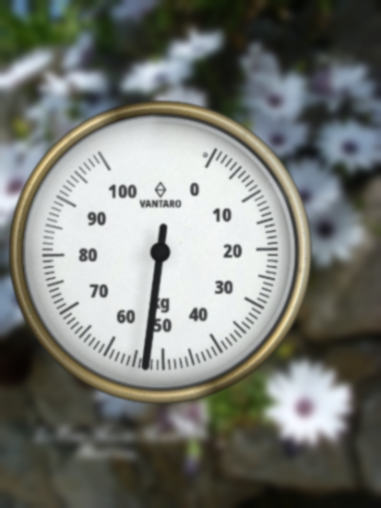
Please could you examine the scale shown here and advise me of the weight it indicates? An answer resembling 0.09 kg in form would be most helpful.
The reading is 53 kg
